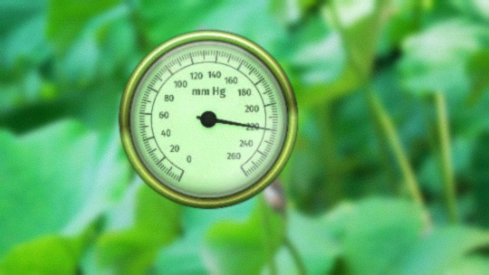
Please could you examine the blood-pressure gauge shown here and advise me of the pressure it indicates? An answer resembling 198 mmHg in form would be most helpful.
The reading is 220 mmHg
